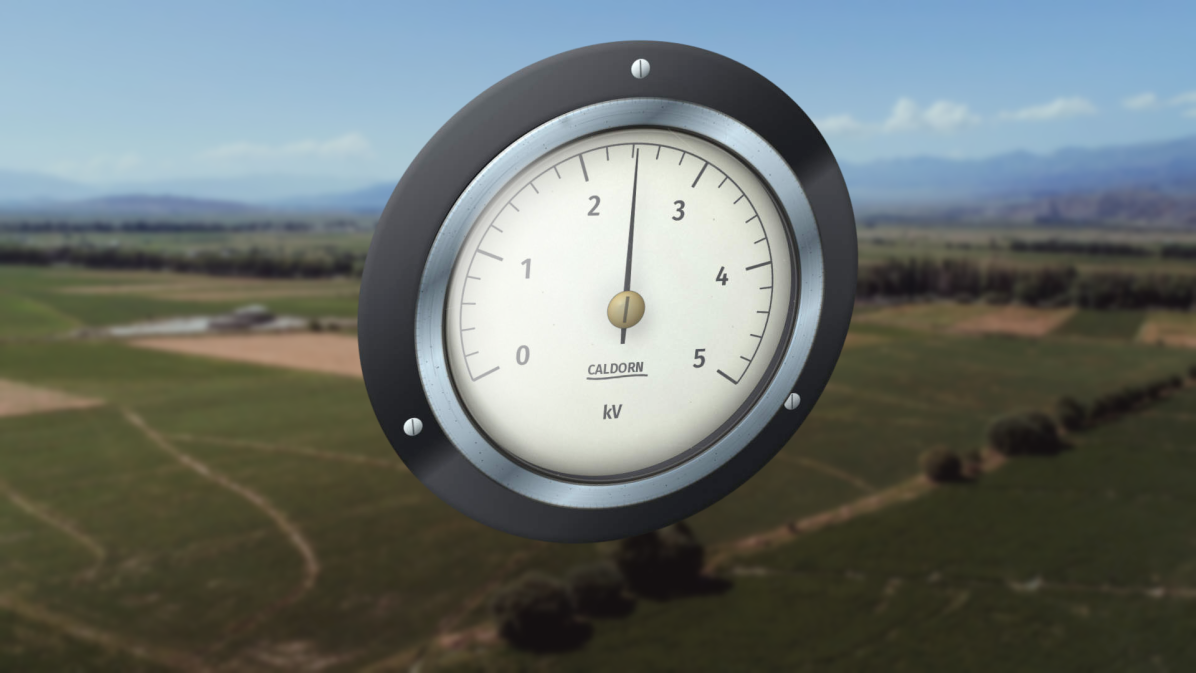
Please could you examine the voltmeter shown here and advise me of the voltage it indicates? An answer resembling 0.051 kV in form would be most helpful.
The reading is 2.4 kV
